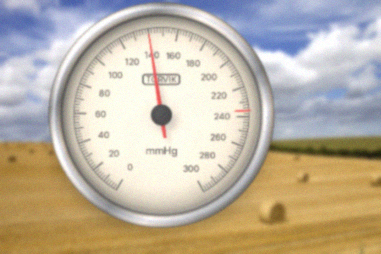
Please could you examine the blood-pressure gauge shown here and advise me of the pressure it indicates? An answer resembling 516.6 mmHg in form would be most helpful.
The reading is 140 mmHg
